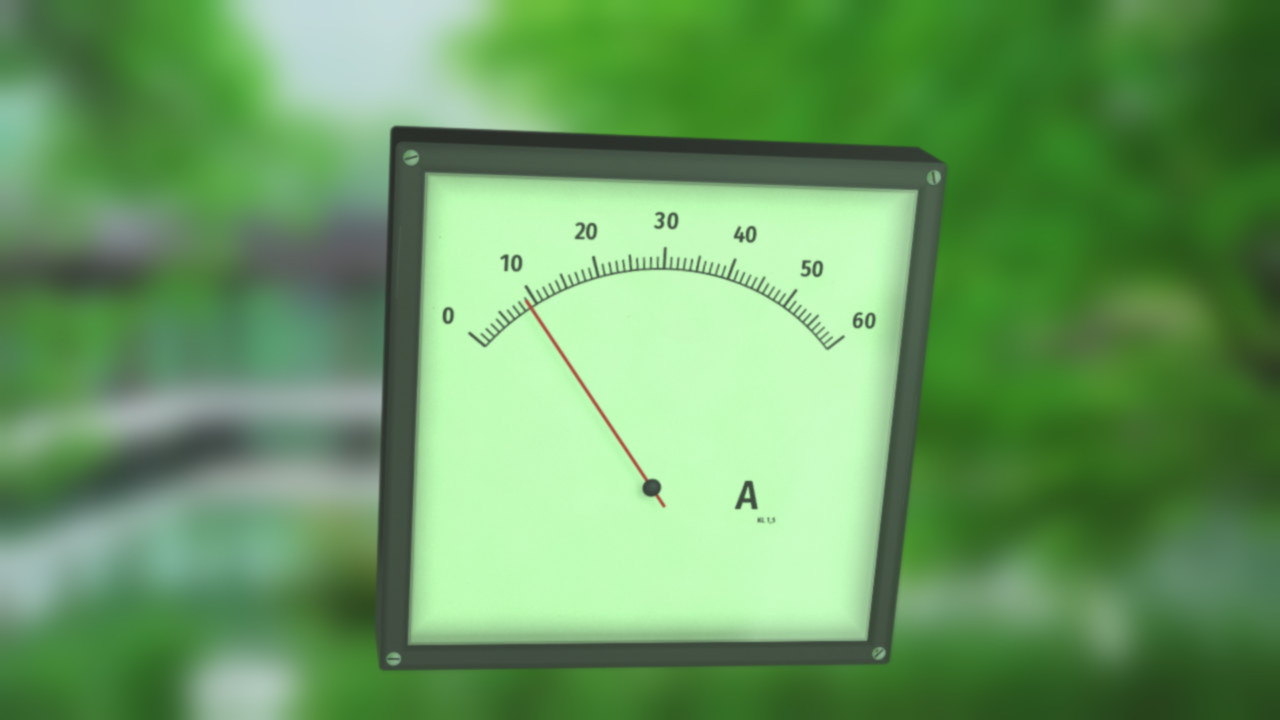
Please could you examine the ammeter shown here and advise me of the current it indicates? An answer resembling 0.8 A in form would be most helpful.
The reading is 9 A
